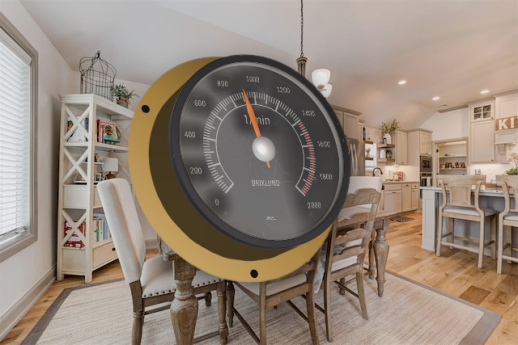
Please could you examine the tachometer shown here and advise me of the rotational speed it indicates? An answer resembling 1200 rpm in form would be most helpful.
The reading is 900 rpm
